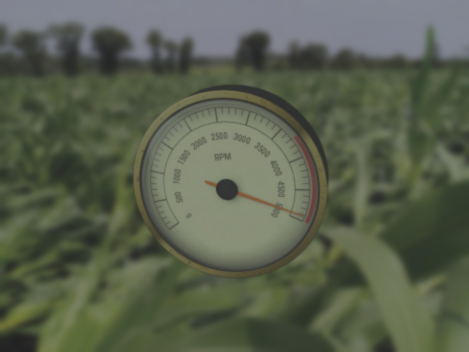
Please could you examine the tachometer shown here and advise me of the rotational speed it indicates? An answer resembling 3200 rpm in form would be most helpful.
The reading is 4900 rpm
